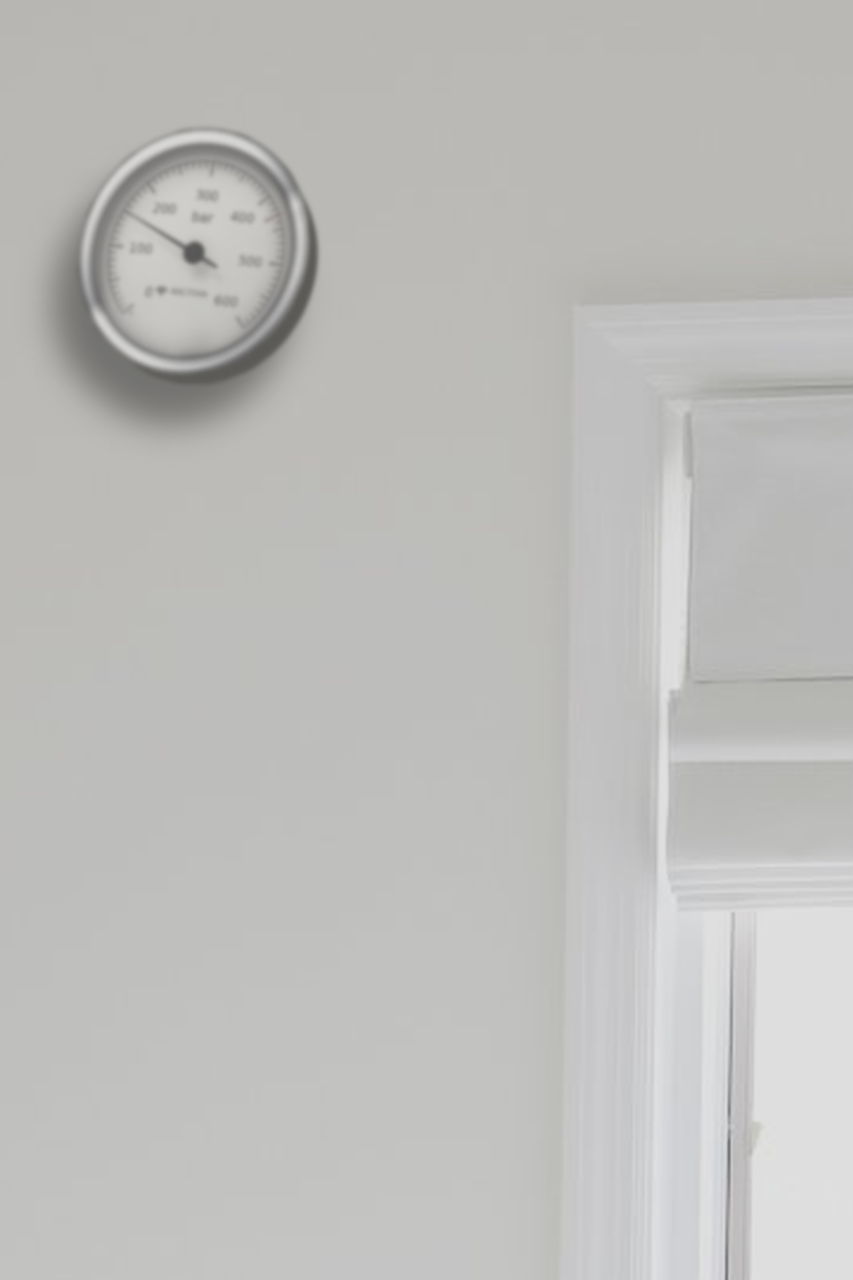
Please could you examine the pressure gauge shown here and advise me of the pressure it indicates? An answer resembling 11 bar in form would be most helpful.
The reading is 150 bar
